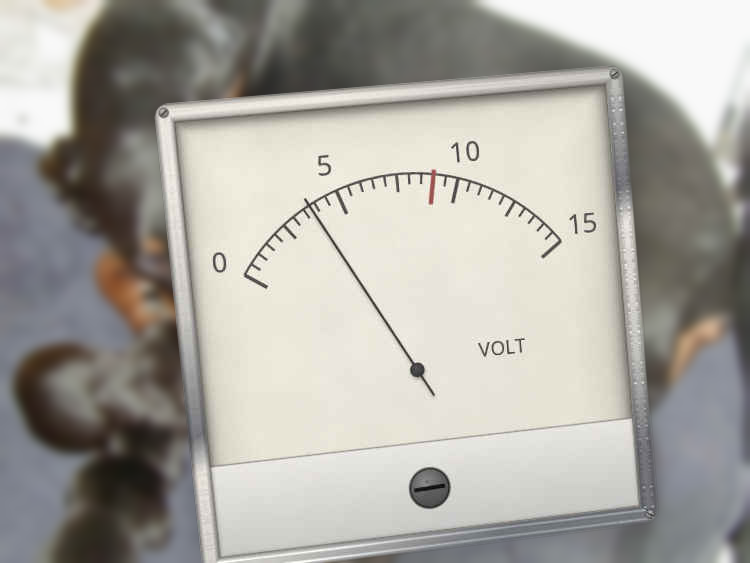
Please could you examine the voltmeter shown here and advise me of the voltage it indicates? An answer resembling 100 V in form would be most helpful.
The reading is 3.75 V
